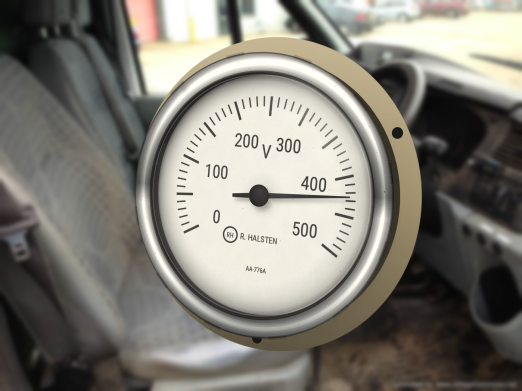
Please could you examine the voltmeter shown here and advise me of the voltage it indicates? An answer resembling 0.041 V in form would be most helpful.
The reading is 425 V
